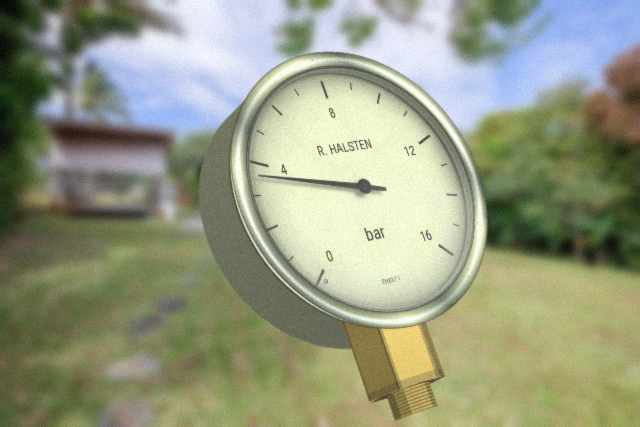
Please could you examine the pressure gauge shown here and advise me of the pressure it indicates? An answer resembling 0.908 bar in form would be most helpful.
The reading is 3.5 bar
